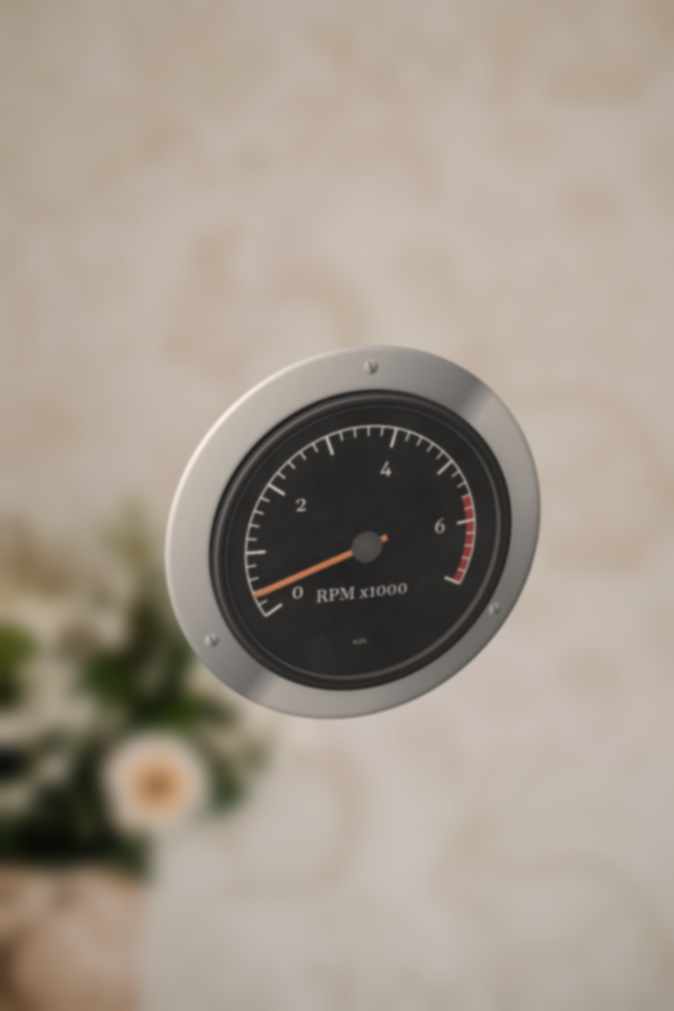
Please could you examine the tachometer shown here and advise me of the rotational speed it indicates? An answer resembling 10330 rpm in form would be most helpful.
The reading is 400 rpm
